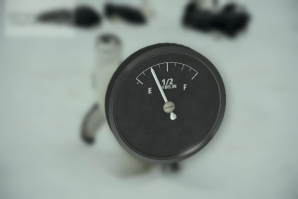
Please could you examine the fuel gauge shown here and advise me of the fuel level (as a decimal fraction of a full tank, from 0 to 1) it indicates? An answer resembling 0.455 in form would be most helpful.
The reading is 0.25
